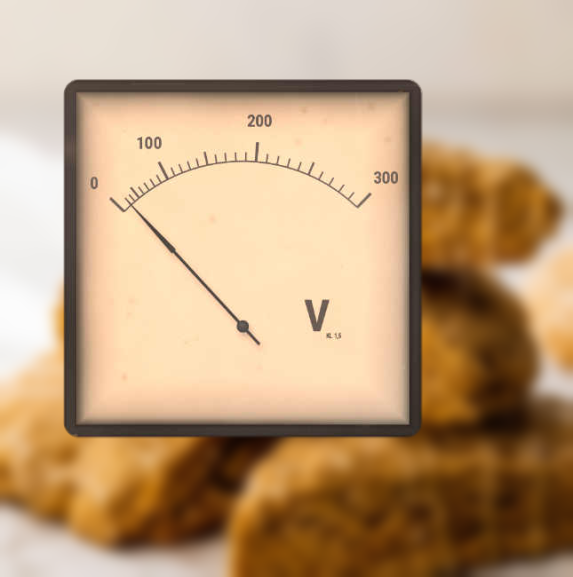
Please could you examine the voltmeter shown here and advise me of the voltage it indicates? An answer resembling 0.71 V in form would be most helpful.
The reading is 30 V
